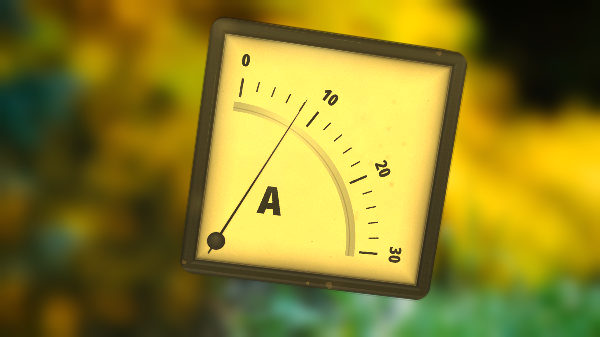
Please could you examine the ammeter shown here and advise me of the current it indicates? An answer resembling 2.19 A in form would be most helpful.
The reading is 8 A
